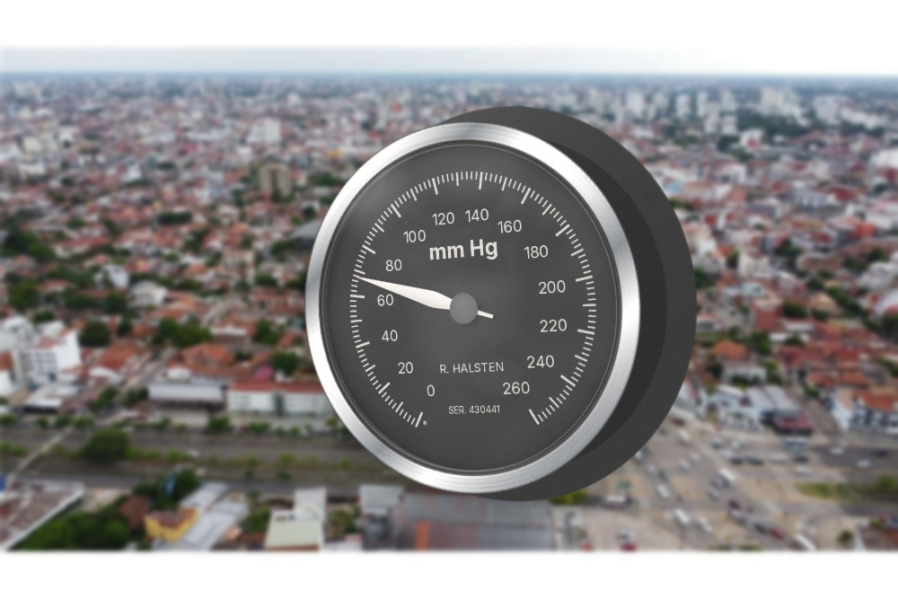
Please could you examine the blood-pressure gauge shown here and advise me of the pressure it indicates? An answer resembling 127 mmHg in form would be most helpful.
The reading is 68 mmHg
